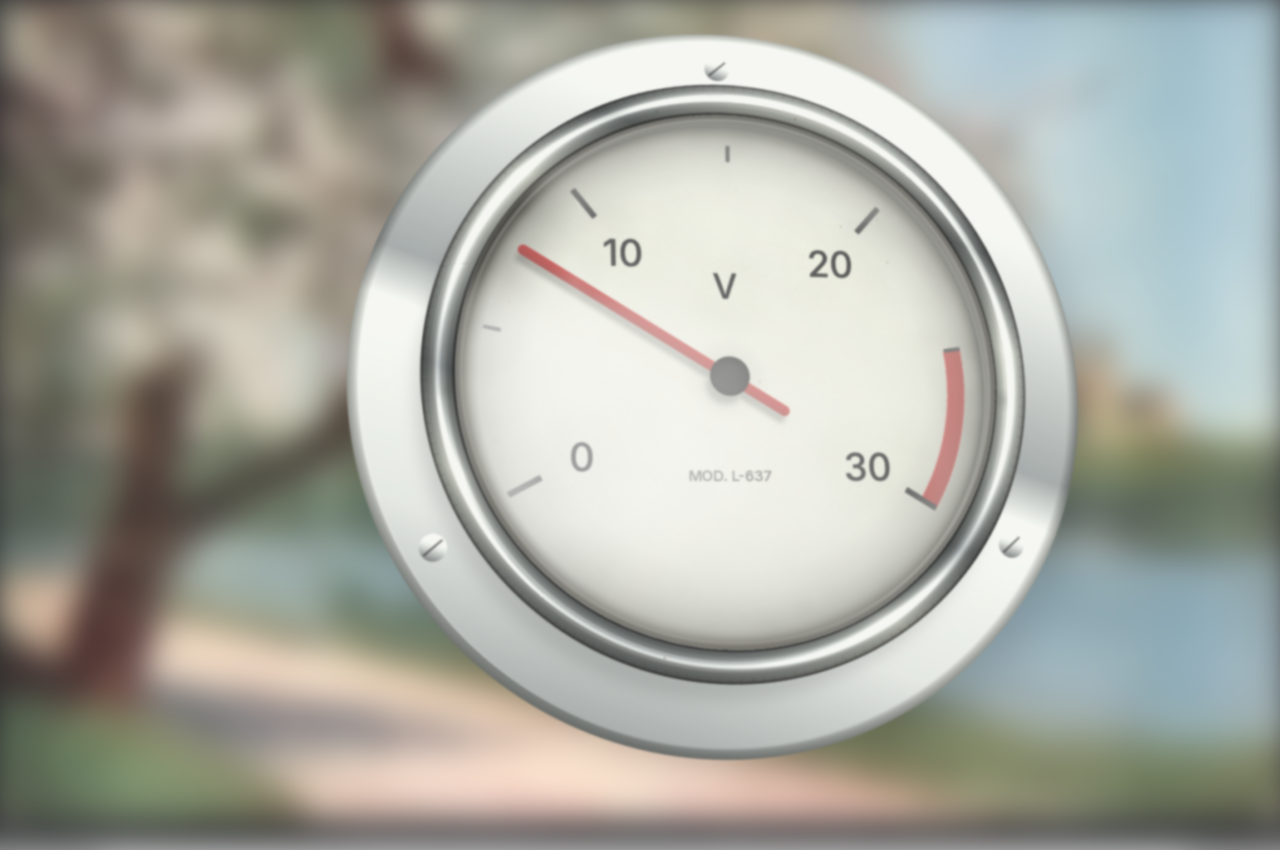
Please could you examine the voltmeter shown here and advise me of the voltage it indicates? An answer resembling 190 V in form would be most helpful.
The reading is 7.5 V
